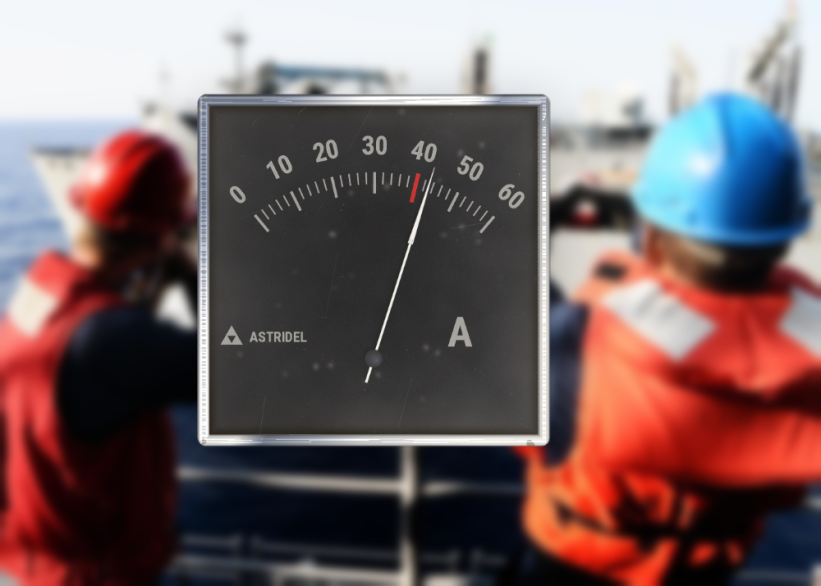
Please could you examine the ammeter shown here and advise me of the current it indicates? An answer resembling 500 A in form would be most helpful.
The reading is 43 A
